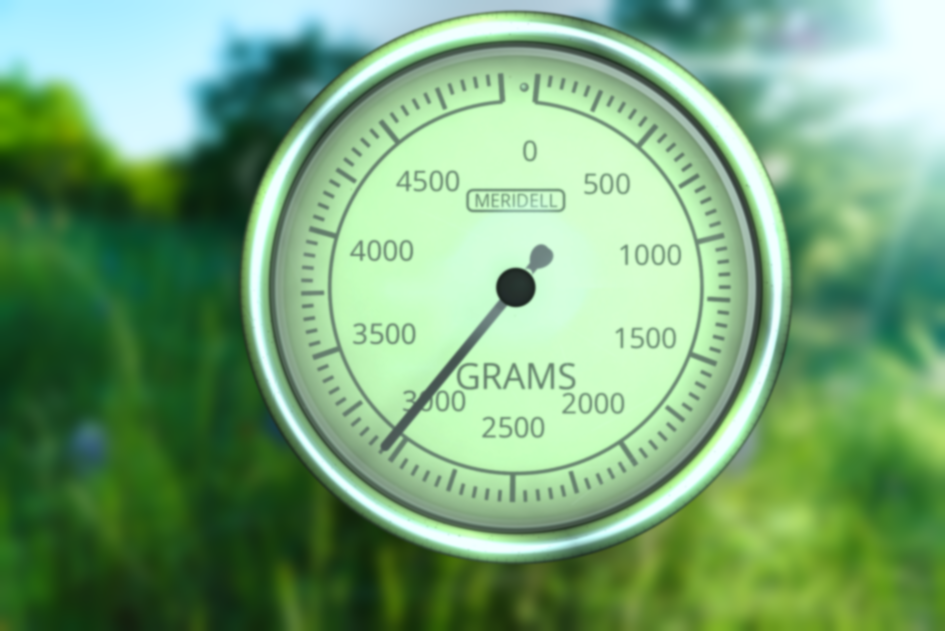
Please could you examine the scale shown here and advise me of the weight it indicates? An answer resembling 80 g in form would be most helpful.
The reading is 3050 g
